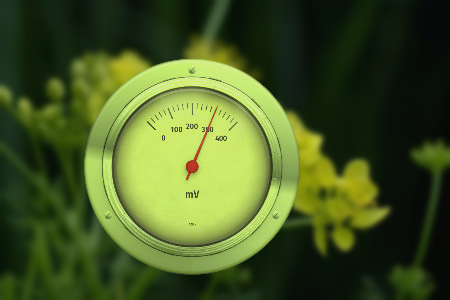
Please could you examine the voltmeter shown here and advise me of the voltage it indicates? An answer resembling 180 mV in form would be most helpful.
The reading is 300 mV
